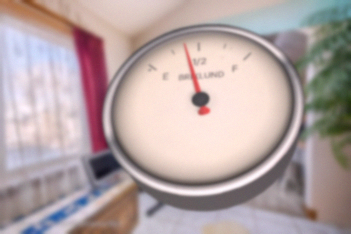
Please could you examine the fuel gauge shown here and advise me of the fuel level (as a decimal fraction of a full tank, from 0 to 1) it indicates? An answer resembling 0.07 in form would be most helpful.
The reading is 0.375
